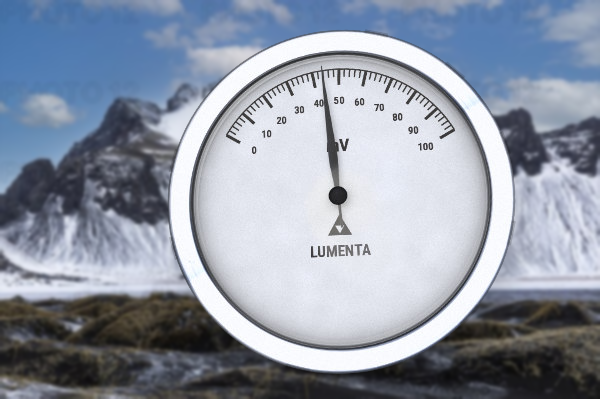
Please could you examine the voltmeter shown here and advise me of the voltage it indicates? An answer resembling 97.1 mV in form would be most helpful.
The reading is 44 mV
